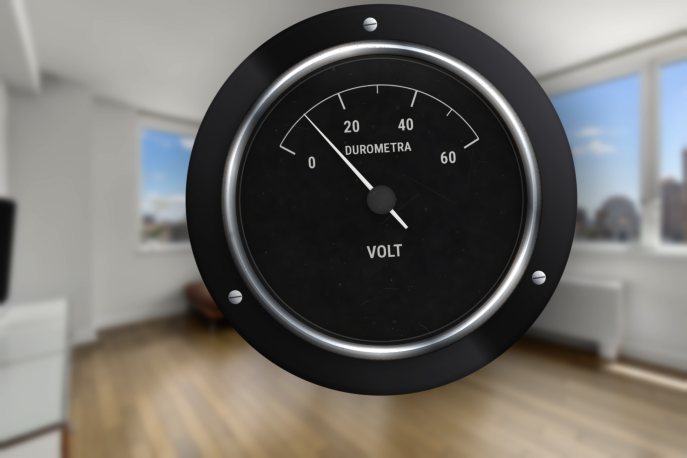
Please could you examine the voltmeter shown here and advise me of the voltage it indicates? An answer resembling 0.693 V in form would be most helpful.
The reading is 10 V
